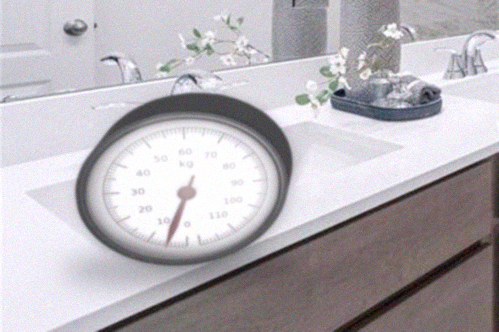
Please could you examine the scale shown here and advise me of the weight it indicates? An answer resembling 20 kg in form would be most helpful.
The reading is 5 kg
